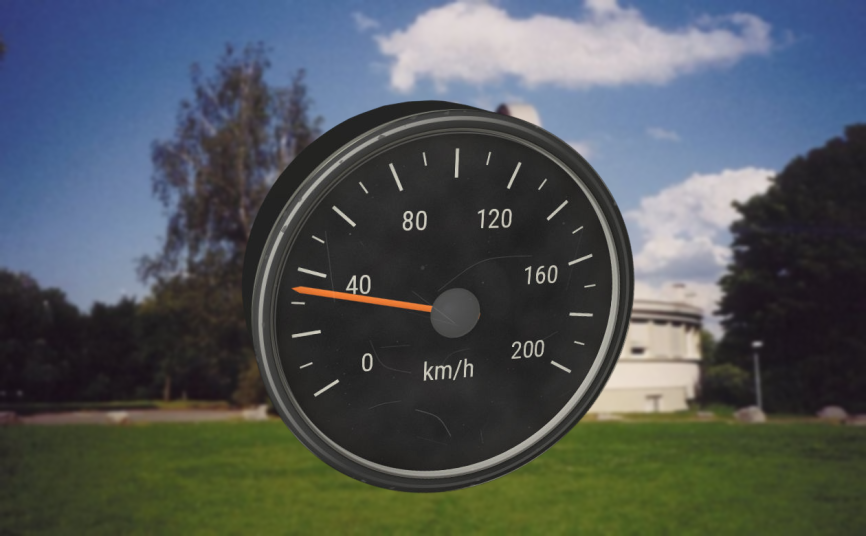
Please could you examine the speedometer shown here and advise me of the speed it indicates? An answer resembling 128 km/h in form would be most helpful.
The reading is 35 km/h
